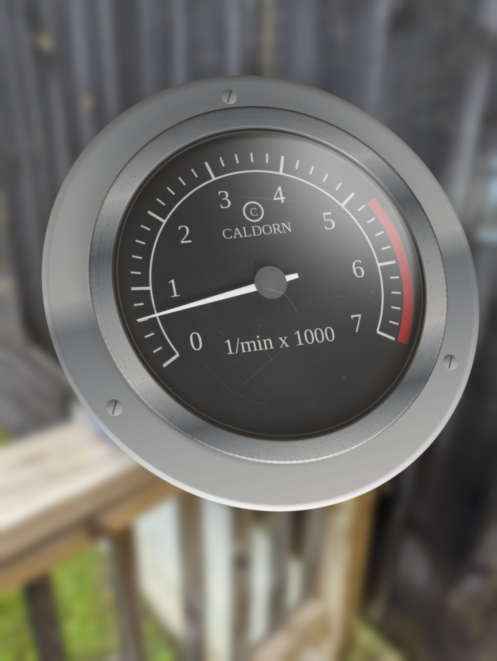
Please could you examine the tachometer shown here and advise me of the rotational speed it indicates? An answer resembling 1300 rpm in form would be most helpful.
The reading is 600 rpm
